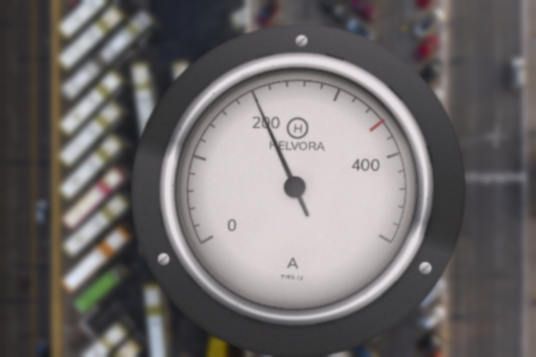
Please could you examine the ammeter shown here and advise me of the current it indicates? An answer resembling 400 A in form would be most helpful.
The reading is 200 A
